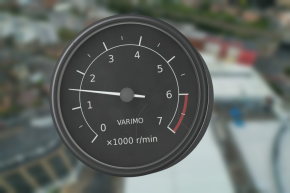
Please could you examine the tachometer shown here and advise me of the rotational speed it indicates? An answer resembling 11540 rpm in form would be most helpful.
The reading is 1500 rpm
